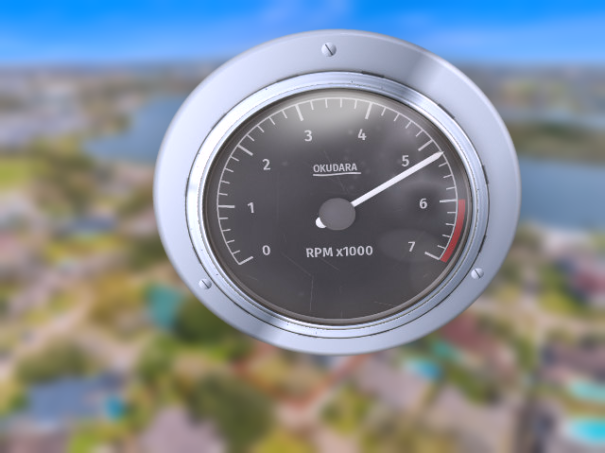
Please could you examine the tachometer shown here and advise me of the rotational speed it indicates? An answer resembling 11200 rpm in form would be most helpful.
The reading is 5200 rpm
